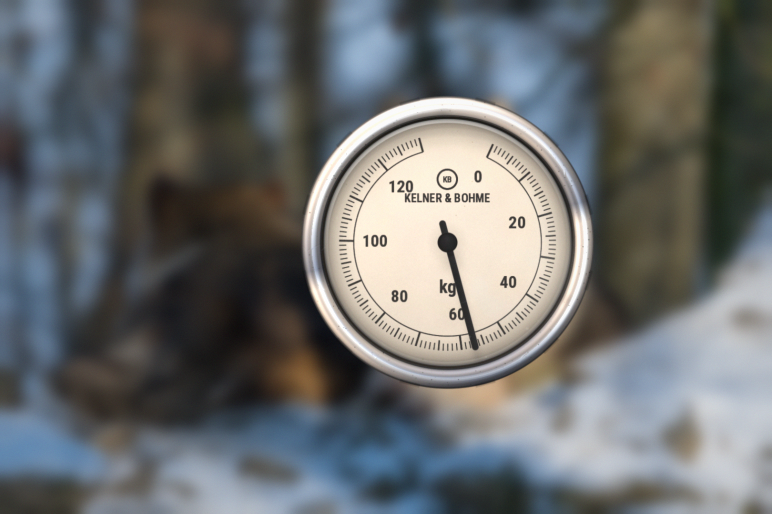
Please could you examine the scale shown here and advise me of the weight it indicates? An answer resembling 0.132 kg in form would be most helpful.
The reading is 57 kg
